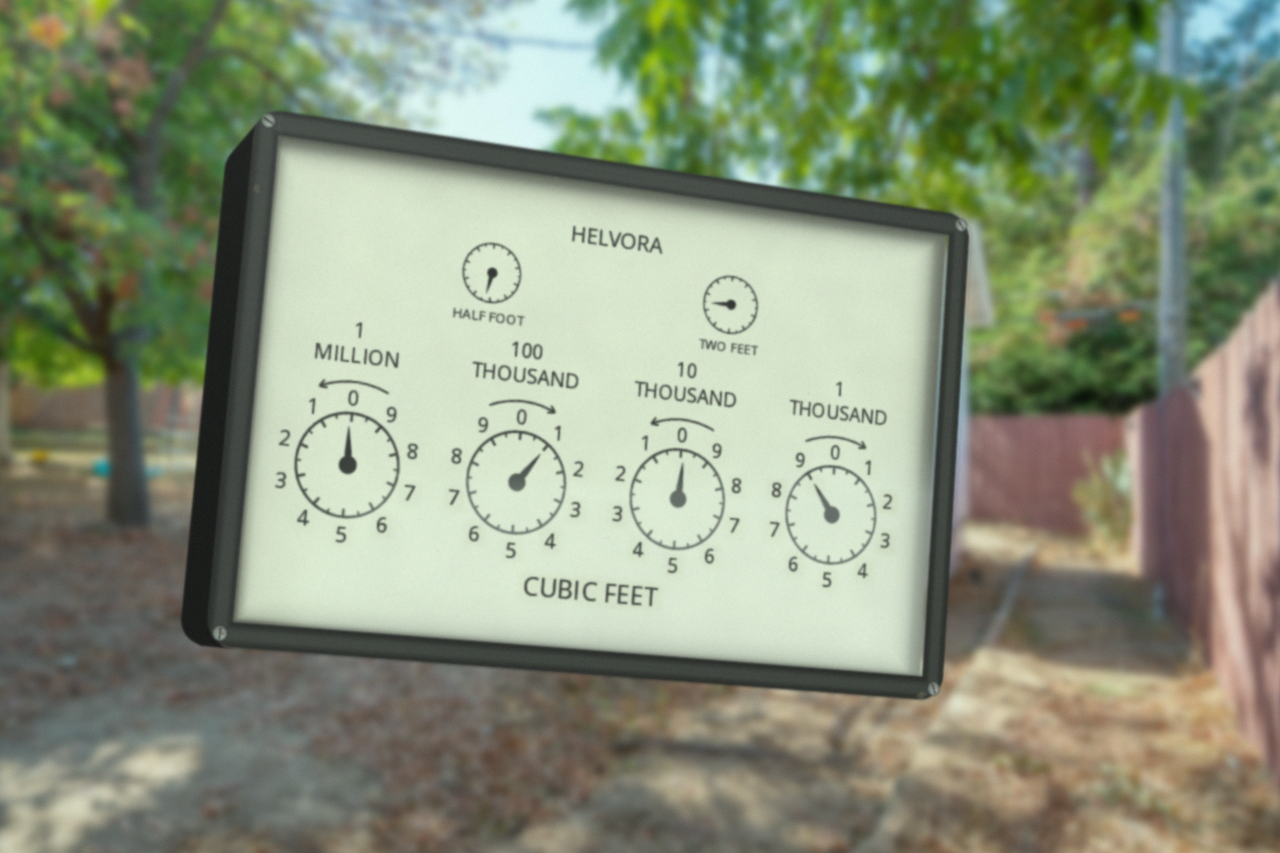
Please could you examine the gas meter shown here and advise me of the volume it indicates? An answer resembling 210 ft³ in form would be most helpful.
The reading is 9900 ft³
